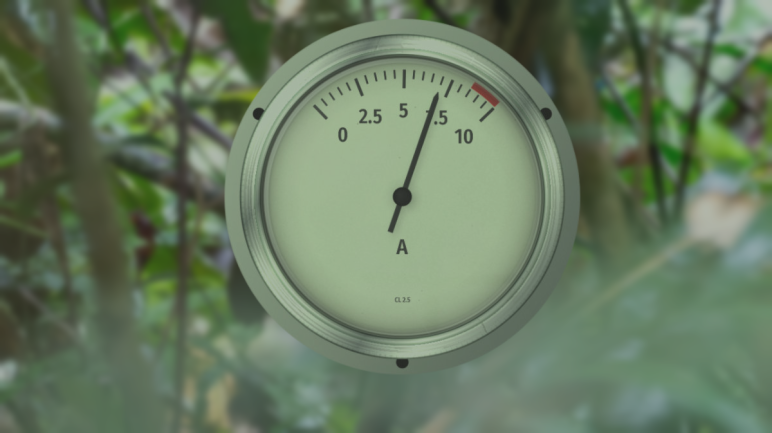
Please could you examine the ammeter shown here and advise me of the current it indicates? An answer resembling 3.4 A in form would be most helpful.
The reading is 7 A
